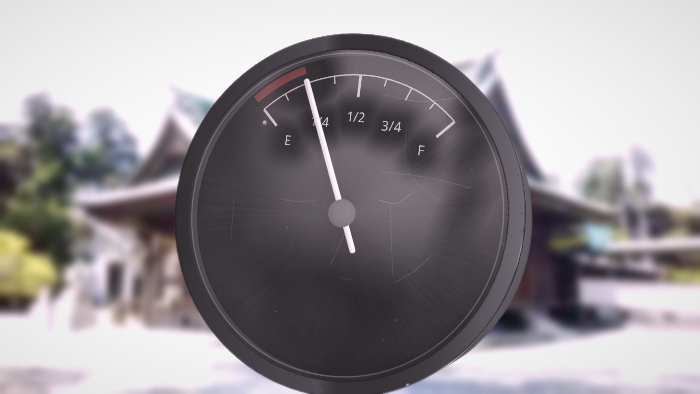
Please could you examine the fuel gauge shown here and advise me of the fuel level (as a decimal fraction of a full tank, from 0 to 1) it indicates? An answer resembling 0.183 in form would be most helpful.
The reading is 0.25
